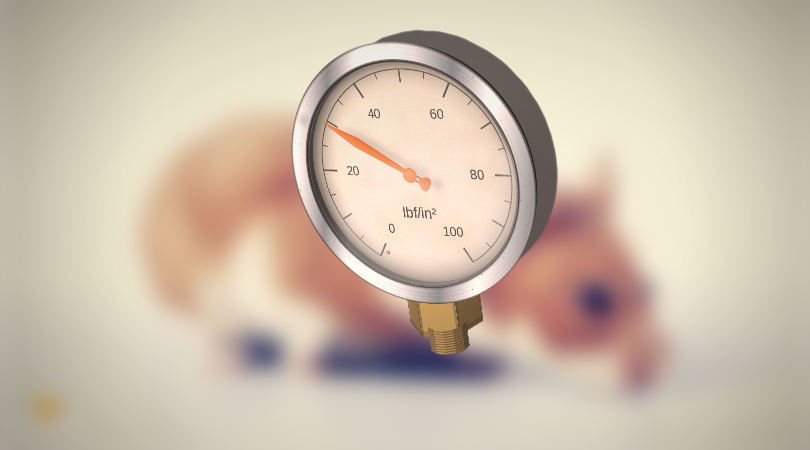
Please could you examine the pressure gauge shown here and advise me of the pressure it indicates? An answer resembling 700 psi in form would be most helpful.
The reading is 30 psi
